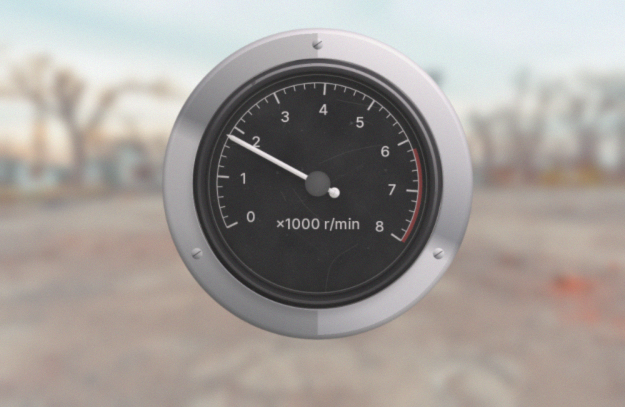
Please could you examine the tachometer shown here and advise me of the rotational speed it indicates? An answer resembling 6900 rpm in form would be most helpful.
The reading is 1800 rpm
